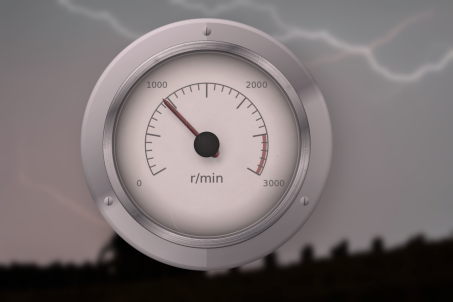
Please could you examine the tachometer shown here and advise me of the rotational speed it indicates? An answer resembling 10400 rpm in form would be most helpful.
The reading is 950 rpm
